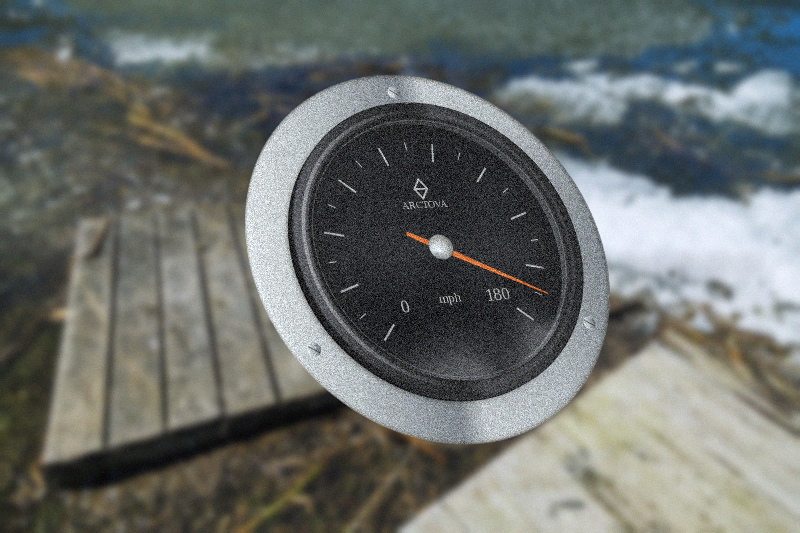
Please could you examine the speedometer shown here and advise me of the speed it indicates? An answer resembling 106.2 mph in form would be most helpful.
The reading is 170 mph
